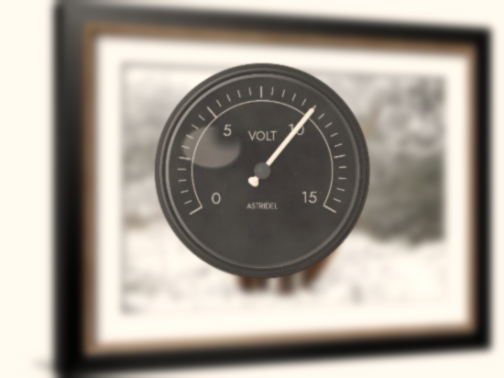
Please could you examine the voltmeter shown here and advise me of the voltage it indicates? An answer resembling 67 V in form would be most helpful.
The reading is 10 V
